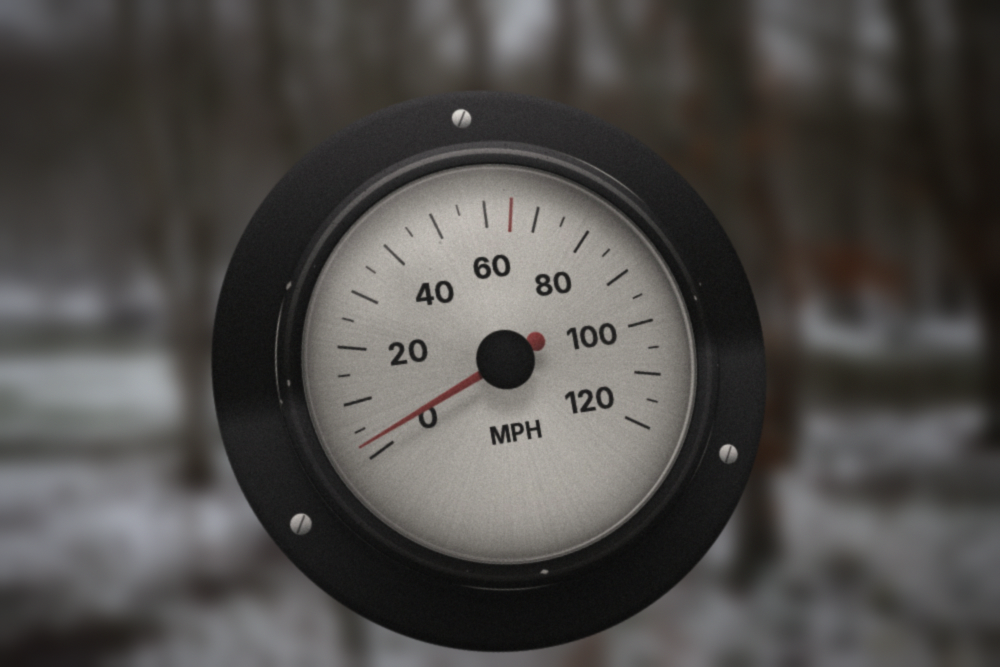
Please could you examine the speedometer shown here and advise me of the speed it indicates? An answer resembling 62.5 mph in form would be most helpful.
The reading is 2.5 mph
